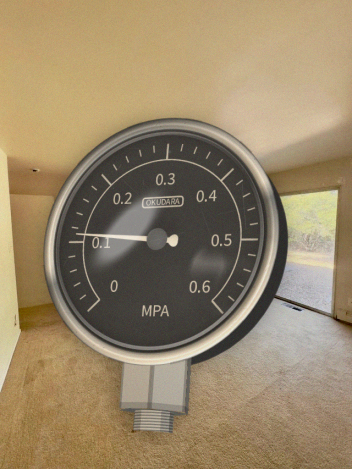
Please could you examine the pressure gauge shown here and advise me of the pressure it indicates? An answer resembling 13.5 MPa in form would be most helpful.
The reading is 0.11 MPa
